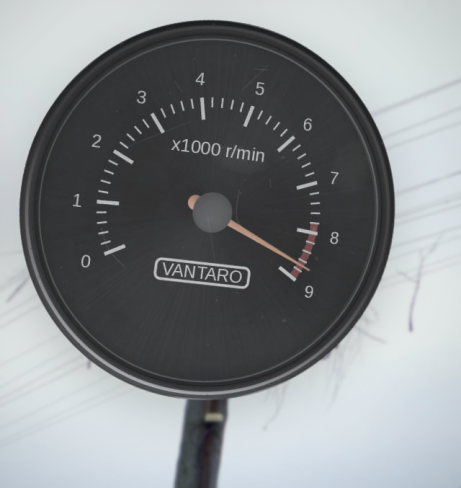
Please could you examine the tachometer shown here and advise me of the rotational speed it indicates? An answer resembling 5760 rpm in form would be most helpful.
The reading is 8700 rpm
